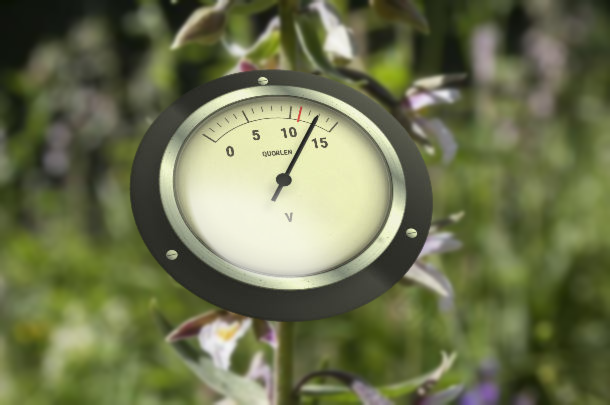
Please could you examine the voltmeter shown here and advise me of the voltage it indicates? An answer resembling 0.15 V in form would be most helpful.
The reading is 13 V
